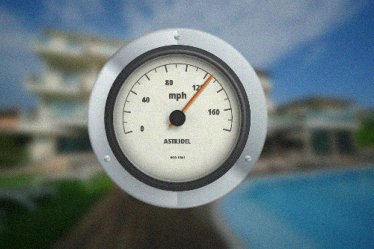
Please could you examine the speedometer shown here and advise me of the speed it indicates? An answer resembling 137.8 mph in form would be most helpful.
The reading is 125 mph
